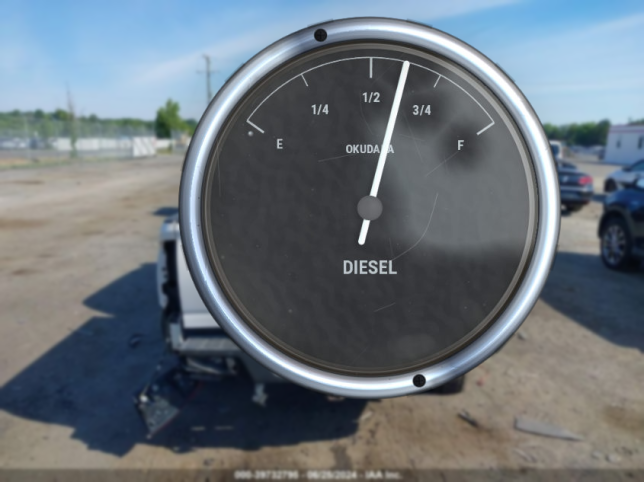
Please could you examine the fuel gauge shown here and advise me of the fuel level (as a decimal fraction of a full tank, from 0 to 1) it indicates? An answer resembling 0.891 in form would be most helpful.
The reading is 0.625
